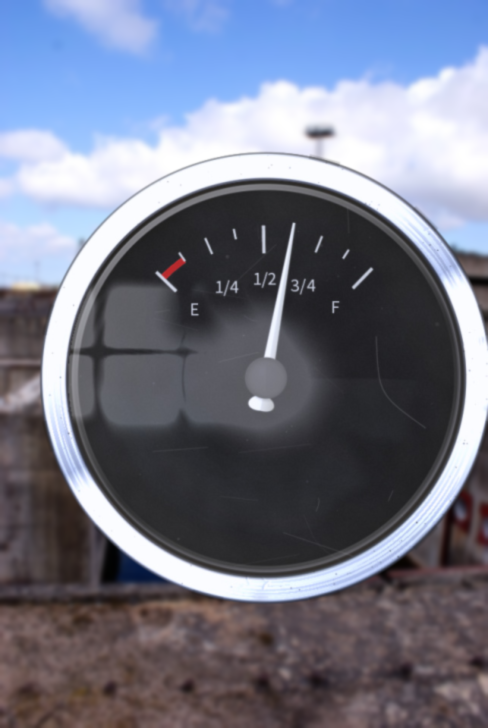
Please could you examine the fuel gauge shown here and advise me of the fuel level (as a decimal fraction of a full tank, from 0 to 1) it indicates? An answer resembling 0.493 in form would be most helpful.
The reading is 0.625
